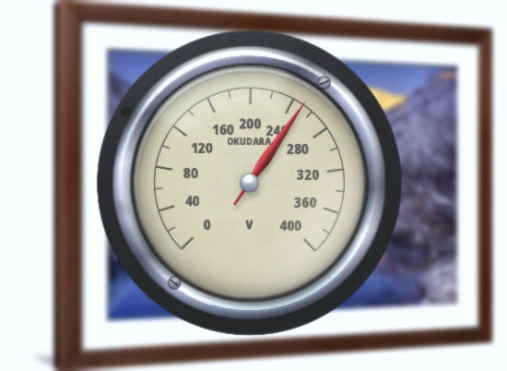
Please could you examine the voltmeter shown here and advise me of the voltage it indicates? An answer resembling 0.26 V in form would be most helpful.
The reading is 250 V
